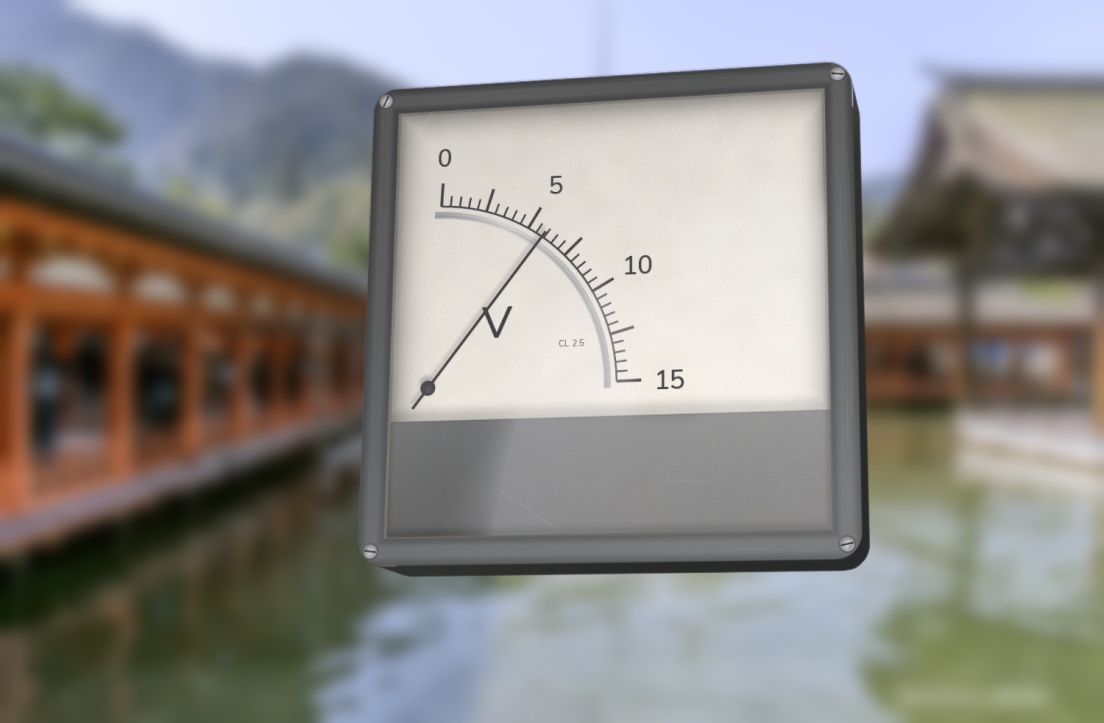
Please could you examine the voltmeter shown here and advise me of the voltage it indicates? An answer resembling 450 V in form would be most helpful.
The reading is 6 V
